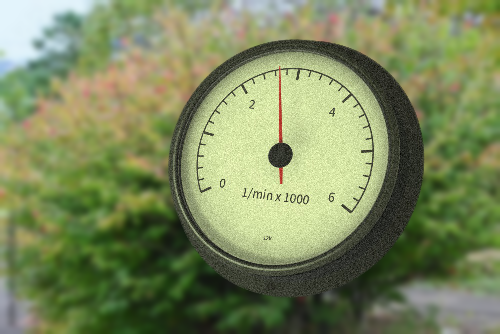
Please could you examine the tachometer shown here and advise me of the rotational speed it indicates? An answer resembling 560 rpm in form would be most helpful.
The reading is 2700 rpm
